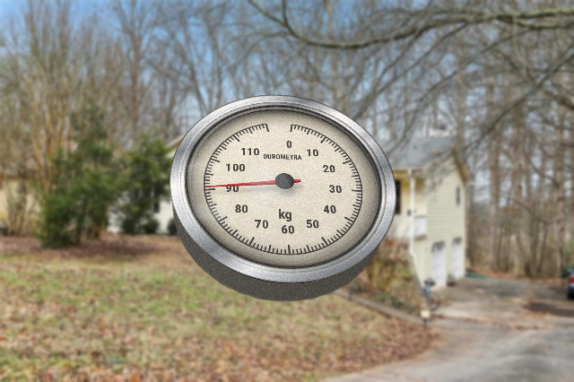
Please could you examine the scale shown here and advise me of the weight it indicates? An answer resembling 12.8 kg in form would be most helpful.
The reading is 90 kg
